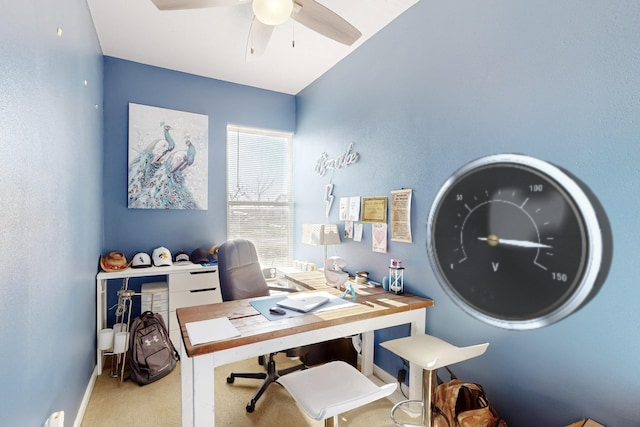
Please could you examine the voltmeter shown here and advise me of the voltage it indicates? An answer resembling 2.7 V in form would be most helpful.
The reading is 135 V
